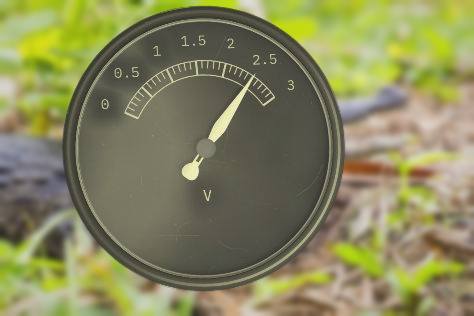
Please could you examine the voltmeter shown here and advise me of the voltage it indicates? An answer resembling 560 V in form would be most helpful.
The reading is 2.5 V
